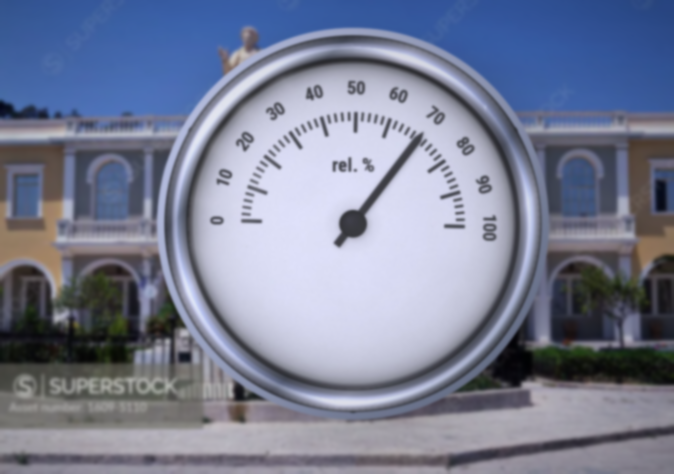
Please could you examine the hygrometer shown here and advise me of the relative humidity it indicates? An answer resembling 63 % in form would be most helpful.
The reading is 70 %
